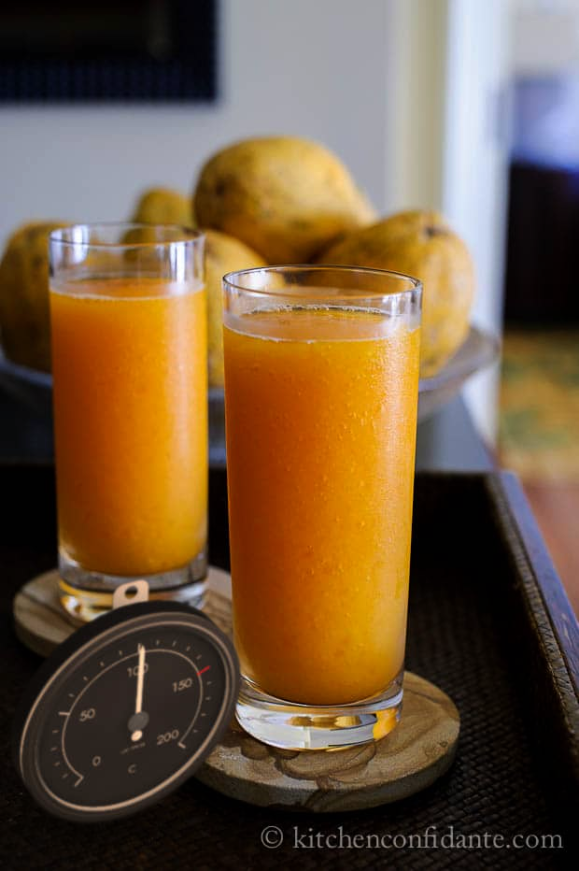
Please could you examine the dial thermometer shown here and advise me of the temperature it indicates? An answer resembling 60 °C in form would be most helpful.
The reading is 100 °C
